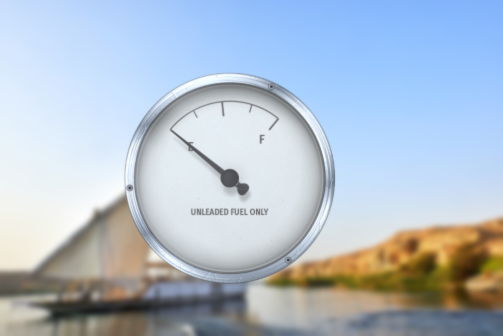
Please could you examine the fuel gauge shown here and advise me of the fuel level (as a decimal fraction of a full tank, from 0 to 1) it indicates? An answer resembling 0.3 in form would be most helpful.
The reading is 0
